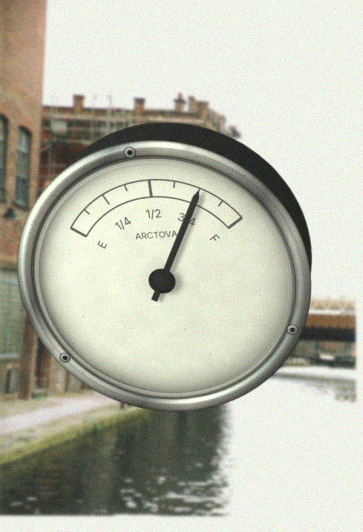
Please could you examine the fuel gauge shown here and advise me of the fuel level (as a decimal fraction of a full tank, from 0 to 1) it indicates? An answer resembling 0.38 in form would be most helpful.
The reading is 0.75
